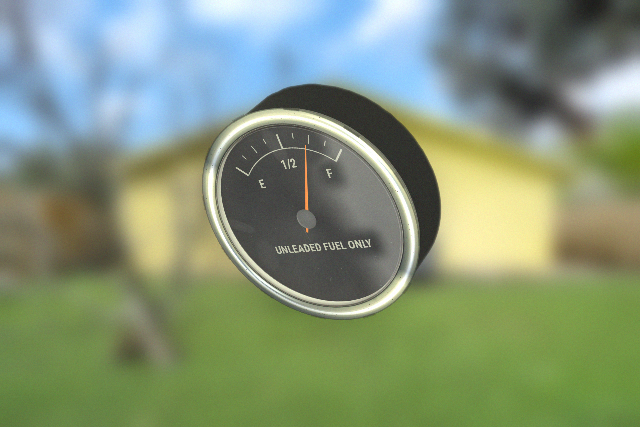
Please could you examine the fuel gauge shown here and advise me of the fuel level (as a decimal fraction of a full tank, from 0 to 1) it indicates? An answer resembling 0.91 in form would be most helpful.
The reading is 0.75
